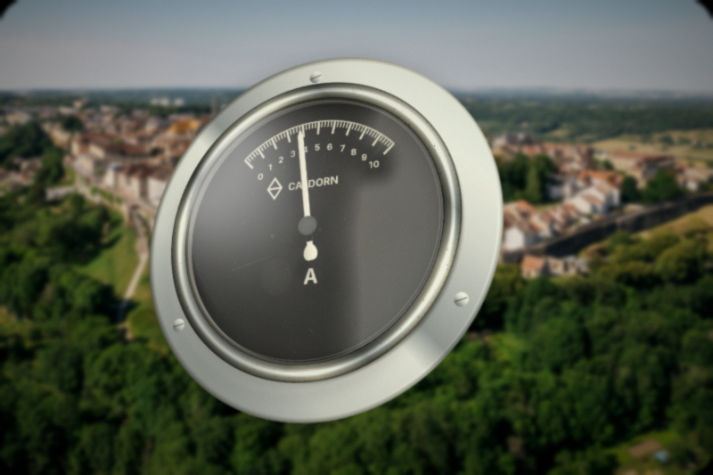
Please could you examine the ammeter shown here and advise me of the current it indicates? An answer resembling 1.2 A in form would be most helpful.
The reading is 4 A
